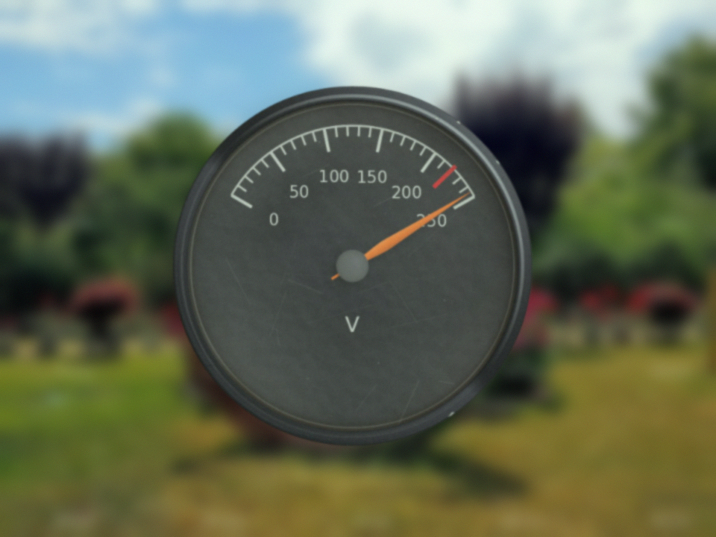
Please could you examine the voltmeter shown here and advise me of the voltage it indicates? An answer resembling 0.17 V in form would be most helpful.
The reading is 245 V
